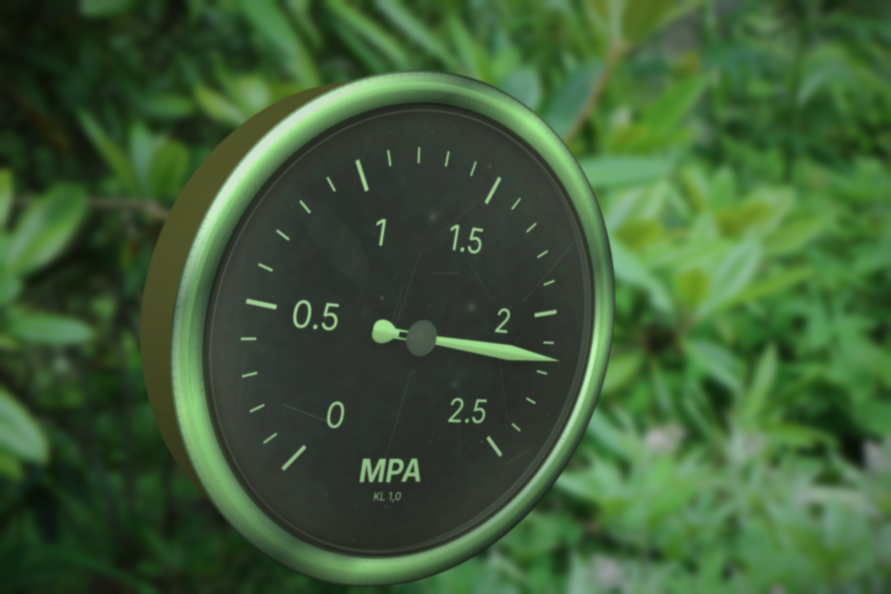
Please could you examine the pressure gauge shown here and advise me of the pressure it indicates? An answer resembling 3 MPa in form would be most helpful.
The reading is 2.15 MPa
